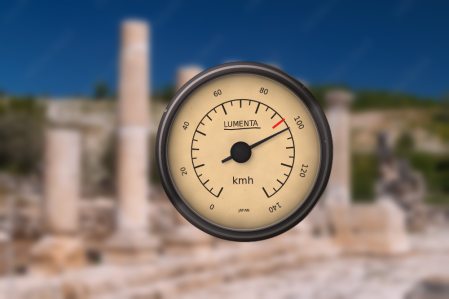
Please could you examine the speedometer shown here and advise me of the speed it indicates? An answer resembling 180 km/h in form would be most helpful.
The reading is 100 km/h
